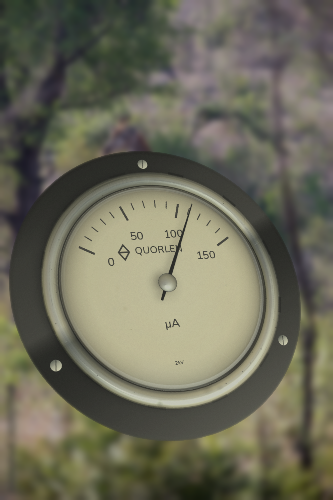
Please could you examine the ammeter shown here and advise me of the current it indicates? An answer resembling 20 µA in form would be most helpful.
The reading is 110 µA
